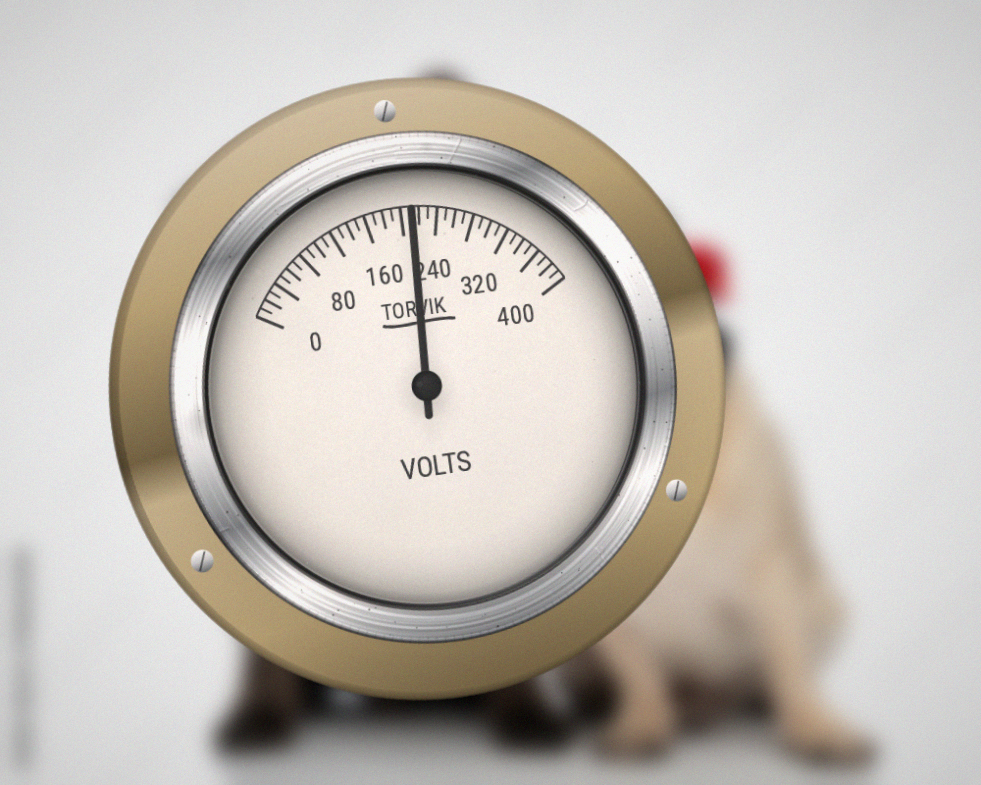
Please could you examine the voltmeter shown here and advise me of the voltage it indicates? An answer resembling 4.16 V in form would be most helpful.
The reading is 210 V
